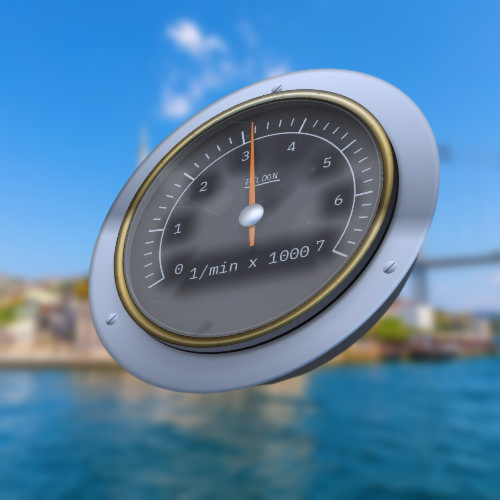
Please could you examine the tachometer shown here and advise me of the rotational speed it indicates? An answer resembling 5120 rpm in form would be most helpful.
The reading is 3200 rpm
